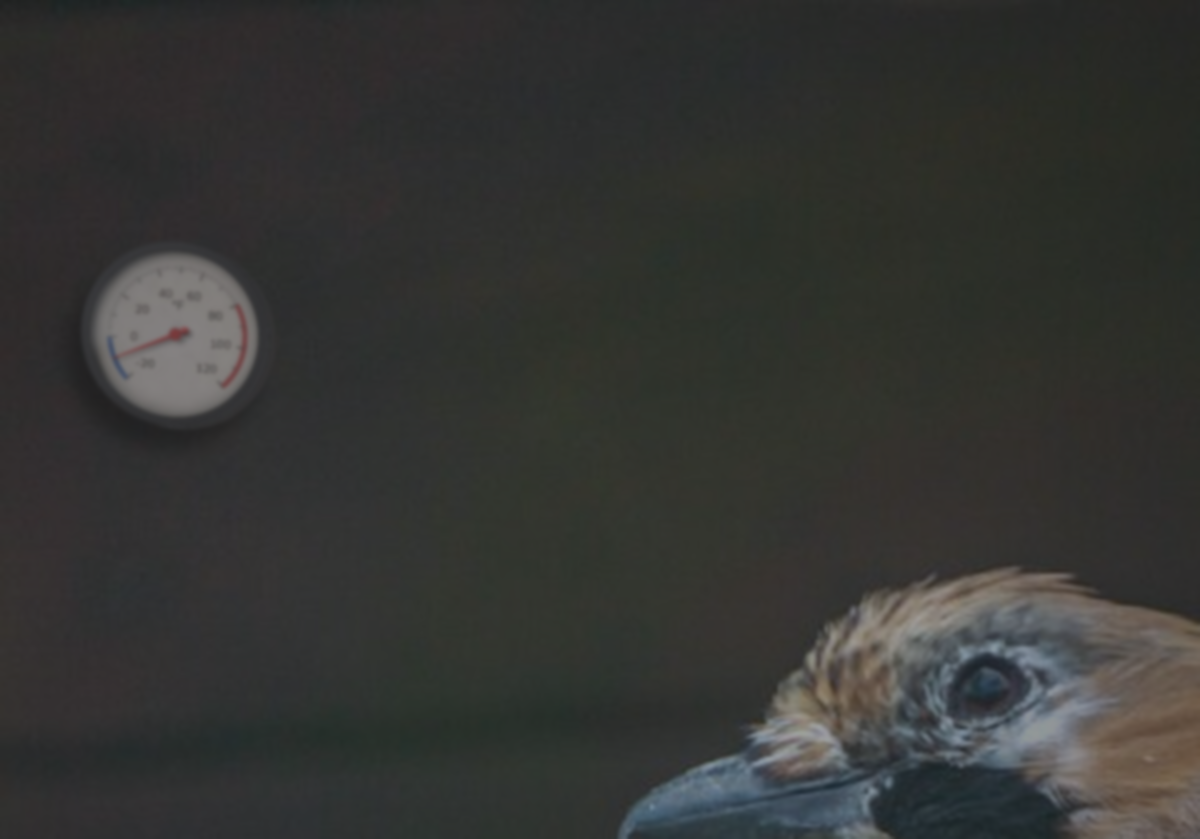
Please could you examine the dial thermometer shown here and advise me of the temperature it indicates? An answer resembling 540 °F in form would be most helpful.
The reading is -10 °F
